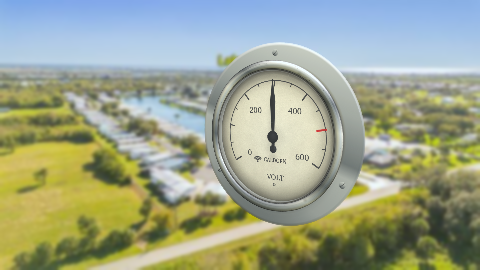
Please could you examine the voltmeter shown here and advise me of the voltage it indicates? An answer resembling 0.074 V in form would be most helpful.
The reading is 300 V
